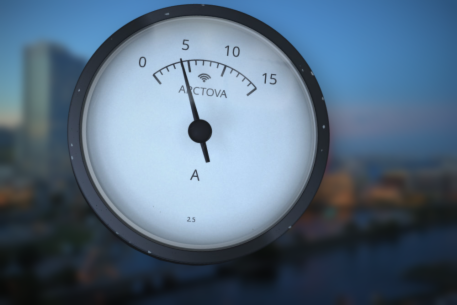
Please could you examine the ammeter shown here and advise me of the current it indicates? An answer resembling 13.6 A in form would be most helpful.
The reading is 4 A
